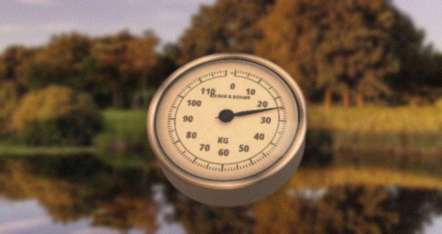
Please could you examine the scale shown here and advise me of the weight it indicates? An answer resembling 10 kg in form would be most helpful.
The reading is 25 kg
